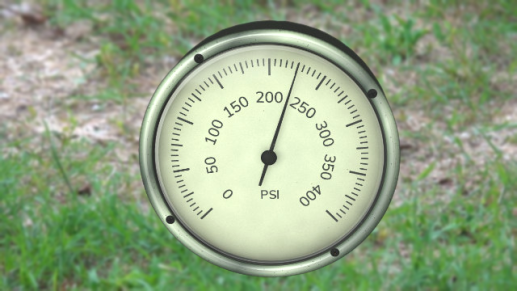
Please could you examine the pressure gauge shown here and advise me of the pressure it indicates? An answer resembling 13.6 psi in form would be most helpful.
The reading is 225 psi
